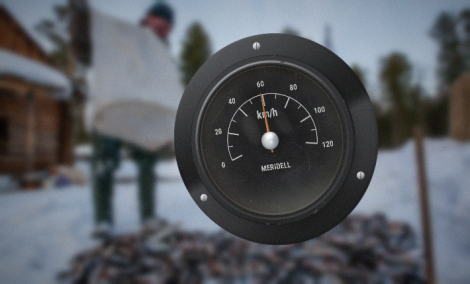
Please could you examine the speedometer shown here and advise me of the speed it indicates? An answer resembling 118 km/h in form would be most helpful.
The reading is 60 km/h
